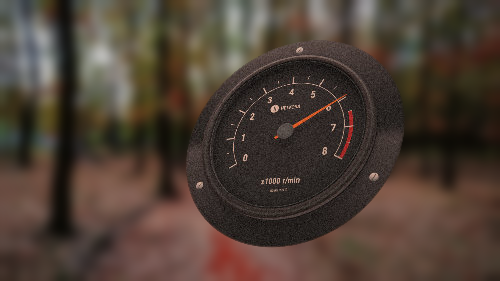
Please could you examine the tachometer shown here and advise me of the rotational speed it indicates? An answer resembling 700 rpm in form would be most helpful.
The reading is 6000 rpm
